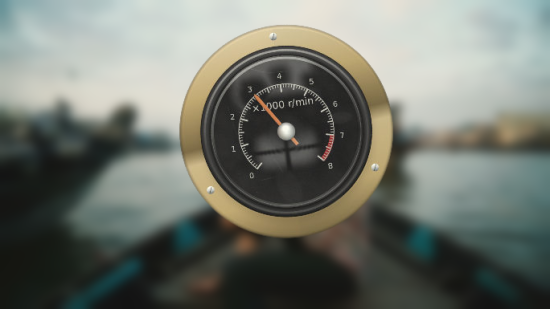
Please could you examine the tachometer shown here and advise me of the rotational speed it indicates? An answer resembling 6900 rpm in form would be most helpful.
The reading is 3000 rpm
